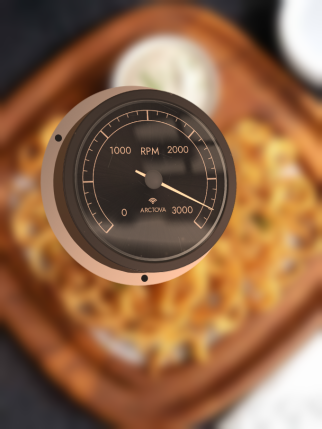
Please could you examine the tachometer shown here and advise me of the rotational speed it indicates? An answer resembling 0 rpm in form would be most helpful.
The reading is 2800 rpm
